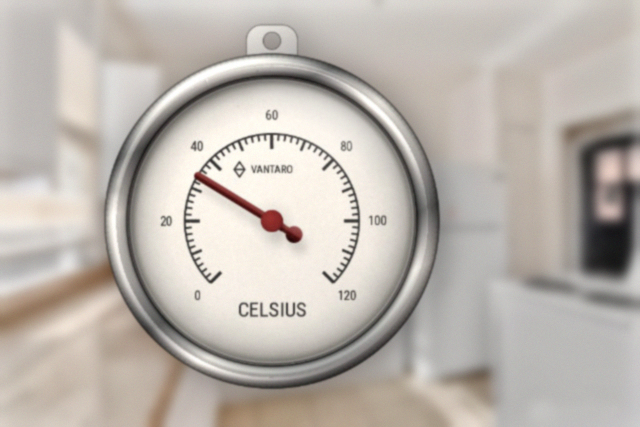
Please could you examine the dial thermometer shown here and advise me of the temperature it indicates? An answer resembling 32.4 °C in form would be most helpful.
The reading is 34 °C
